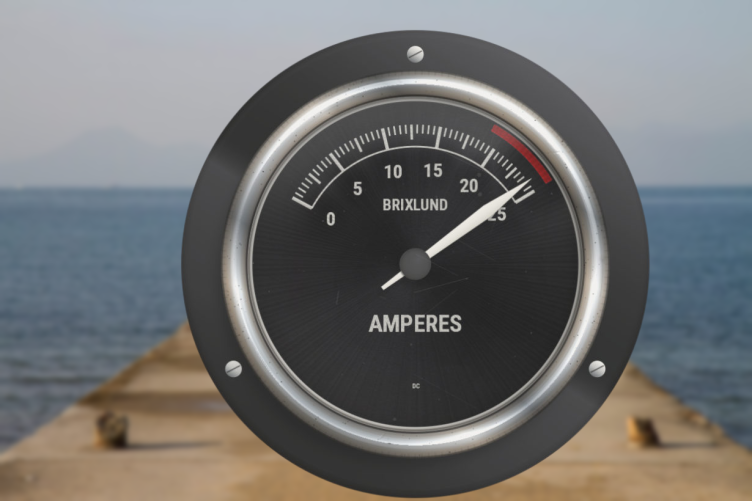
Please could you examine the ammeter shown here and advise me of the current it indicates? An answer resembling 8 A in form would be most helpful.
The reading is 24 A
